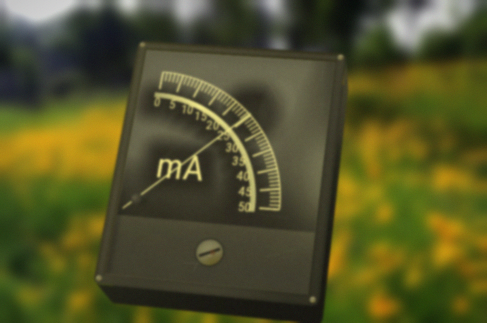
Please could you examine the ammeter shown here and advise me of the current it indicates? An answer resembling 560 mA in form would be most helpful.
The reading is 25 mA
